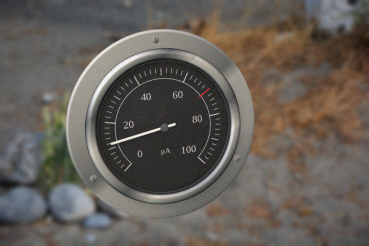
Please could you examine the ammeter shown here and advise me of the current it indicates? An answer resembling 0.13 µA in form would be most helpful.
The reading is 12 µA
